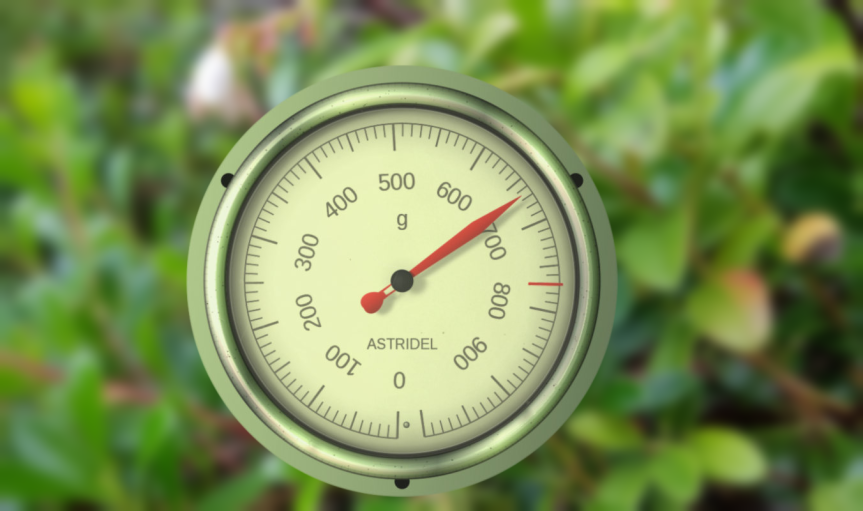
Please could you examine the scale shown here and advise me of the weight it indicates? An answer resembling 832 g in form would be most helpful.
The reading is 665 g
